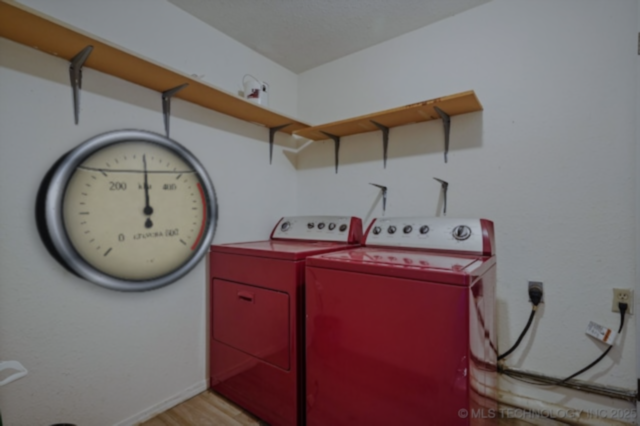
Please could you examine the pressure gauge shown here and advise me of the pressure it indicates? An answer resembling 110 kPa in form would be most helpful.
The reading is 300 kPa
